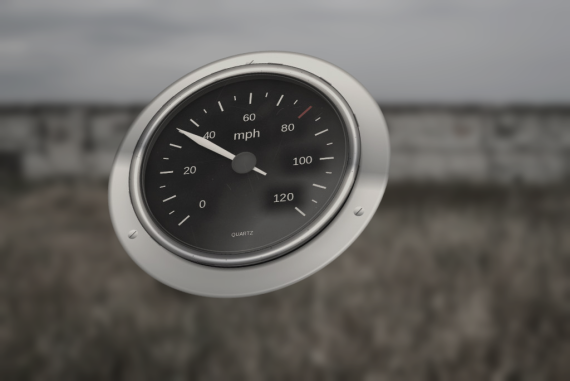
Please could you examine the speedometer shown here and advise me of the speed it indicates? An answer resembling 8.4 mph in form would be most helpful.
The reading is 35 mph
